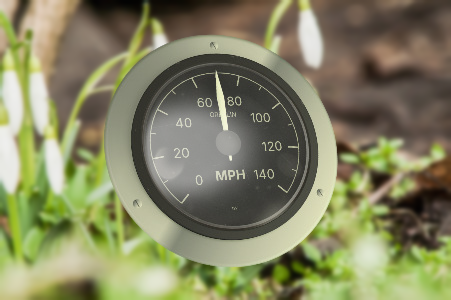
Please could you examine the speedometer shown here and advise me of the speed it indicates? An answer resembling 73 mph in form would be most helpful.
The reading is 70 mph
